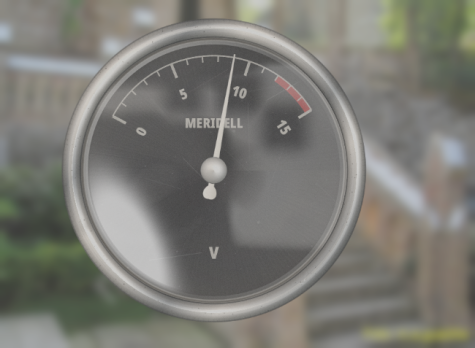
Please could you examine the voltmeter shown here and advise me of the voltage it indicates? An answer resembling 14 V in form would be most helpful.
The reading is 9 V
